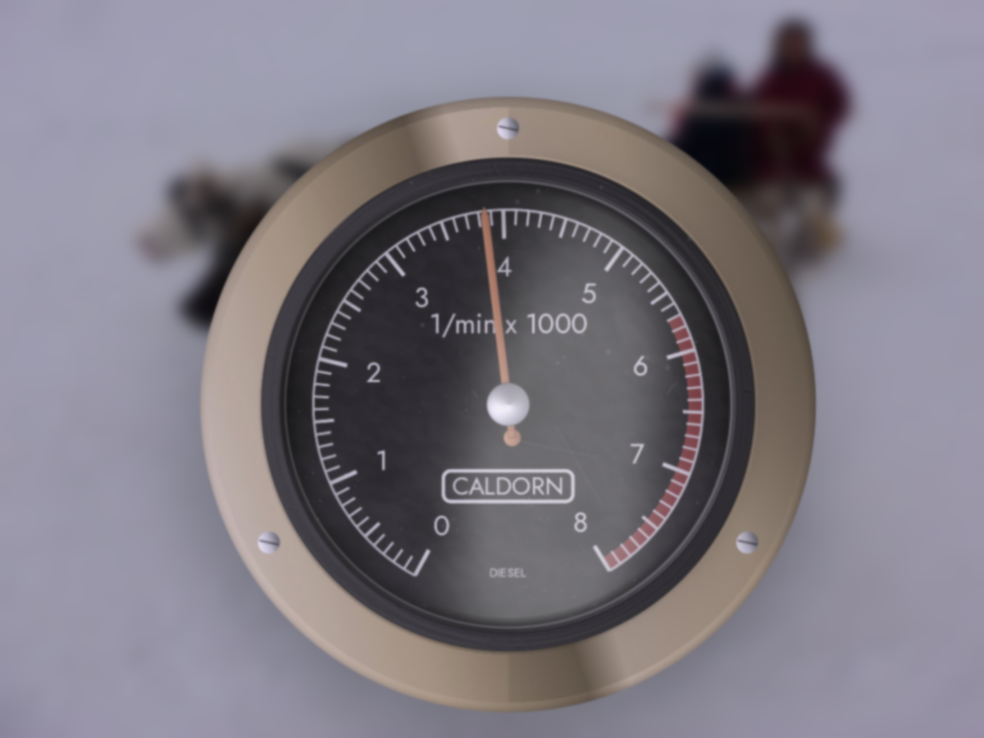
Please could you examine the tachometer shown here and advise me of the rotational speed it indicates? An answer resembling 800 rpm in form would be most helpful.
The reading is 3850 rpm
